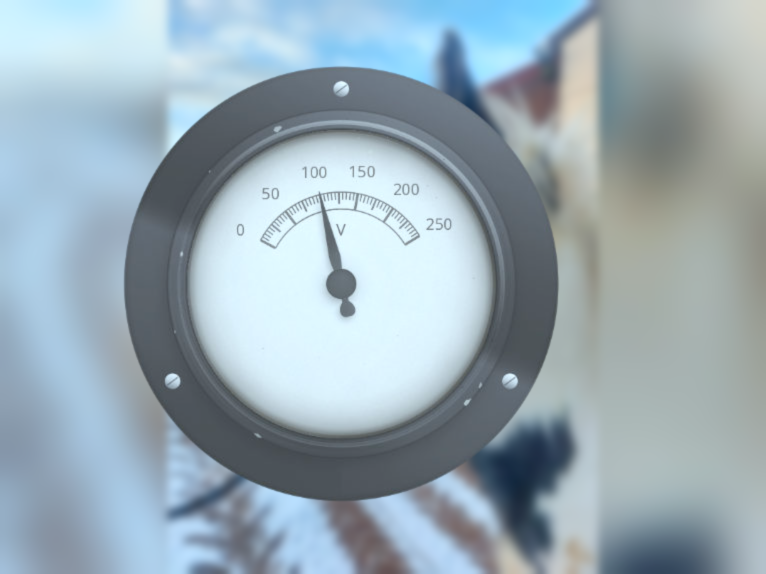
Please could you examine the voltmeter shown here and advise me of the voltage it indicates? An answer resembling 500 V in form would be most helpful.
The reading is 100 V
